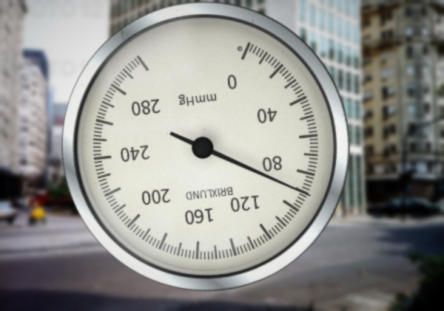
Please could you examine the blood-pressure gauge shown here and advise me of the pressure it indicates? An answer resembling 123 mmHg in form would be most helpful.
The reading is 90 mmHg
